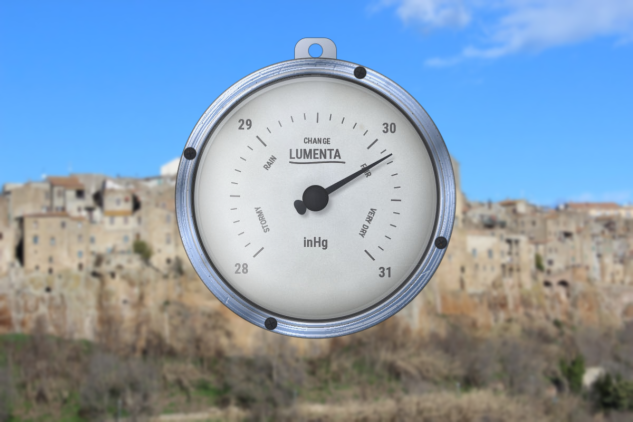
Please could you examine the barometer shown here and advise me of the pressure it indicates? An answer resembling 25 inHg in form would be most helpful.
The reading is 30.15 inHg
